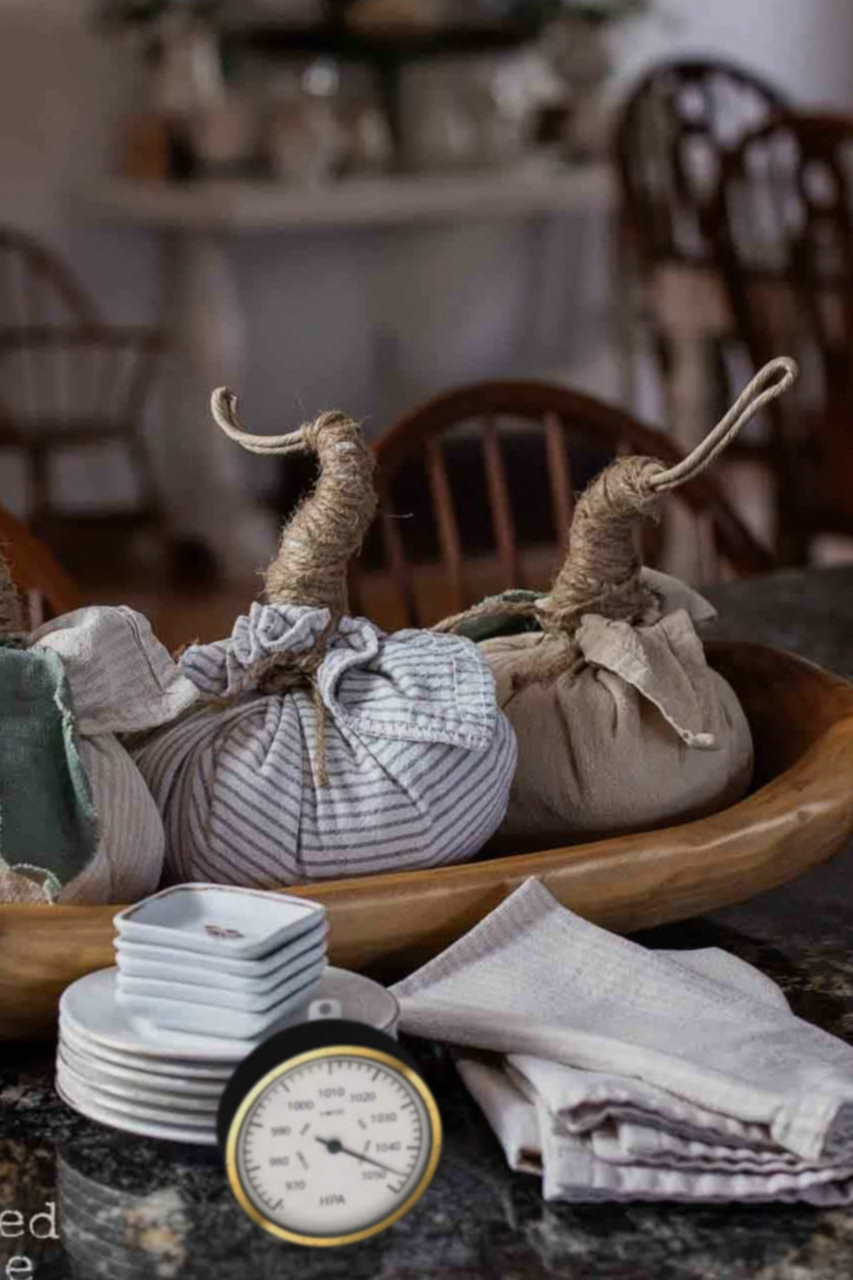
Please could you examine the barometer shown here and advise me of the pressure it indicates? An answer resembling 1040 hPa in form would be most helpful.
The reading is 1046 hPa
